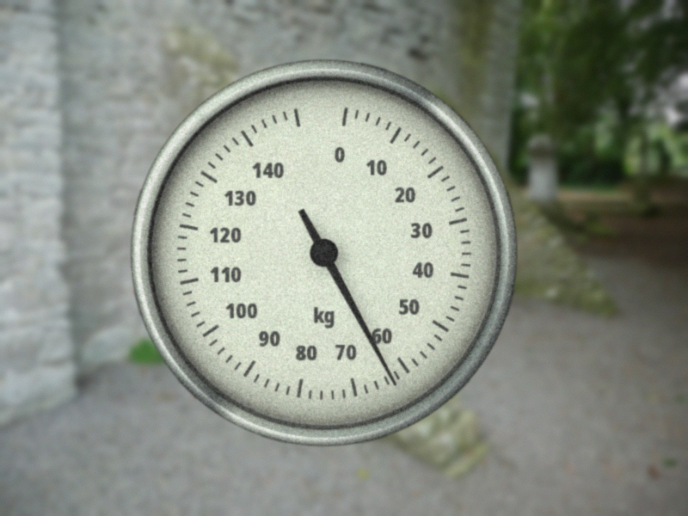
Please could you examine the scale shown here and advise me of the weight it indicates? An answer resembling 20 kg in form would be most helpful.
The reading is 63 kg
